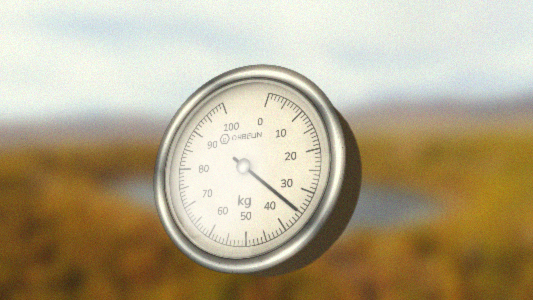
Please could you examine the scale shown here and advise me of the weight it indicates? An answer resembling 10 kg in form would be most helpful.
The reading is 35 kg
